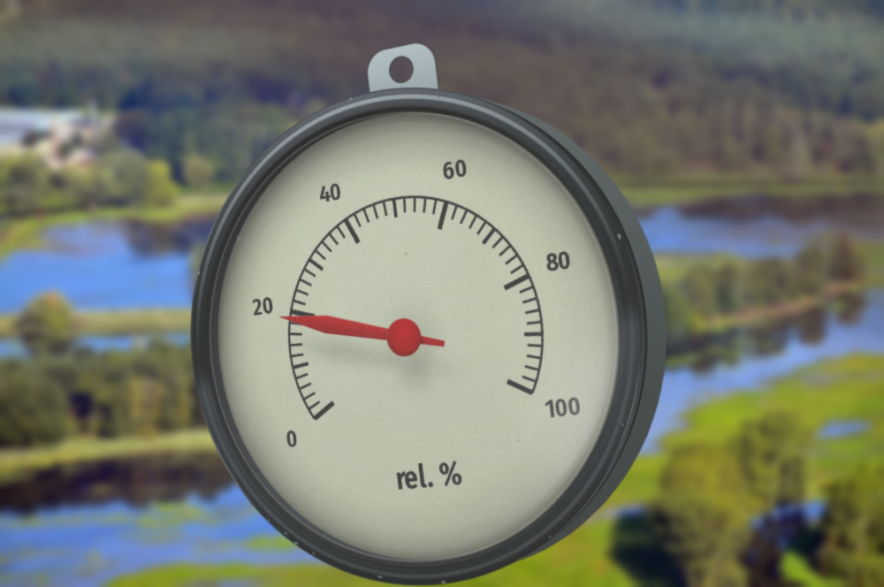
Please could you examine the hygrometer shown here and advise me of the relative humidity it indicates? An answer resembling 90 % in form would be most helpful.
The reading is 19 %
